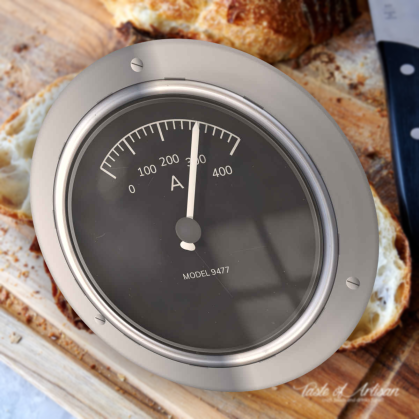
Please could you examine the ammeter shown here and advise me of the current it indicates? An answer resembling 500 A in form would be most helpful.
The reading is 300 A
